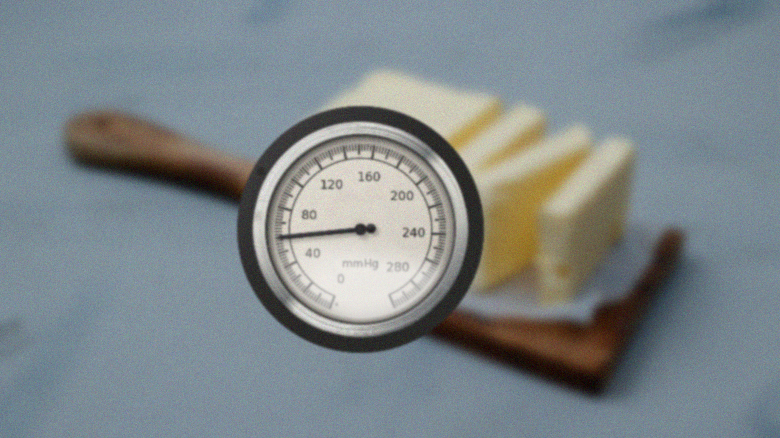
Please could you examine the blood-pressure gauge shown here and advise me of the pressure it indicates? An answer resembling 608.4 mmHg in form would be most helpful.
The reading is 60 mmHg
